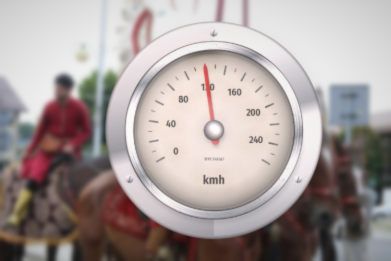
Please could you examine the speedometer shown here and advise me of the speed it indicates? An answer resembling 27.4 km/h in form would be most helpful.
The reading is 120 km/h
